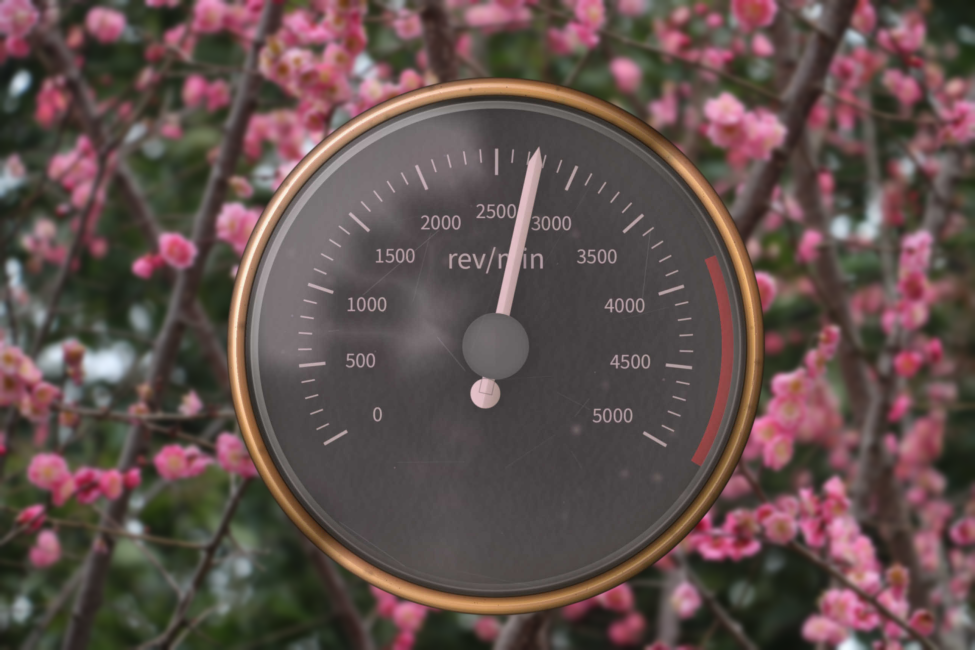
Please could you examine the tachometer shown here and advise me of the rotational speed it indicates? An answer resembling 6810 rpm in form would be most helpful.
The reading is 2750 rpm
